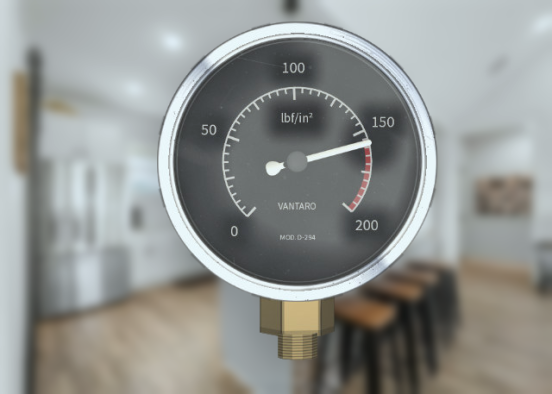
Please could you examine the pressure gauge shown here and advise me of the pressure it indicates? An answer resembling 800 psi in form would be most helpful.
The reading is 157.5 psi
